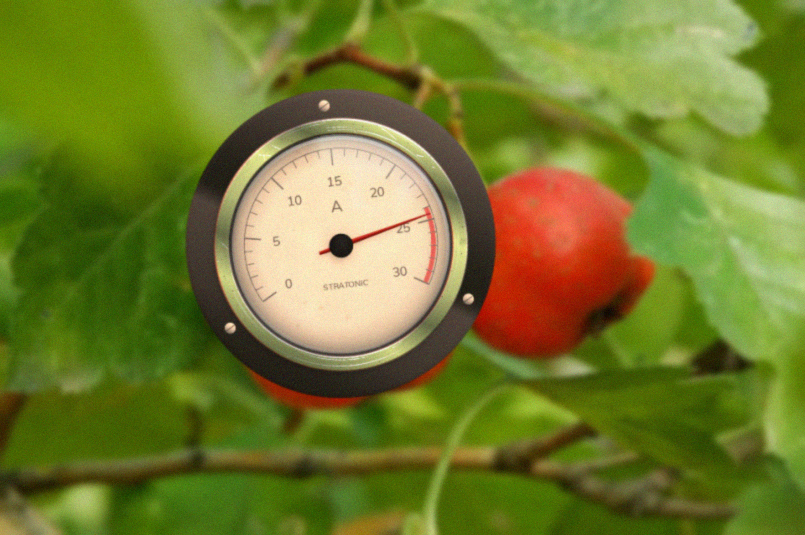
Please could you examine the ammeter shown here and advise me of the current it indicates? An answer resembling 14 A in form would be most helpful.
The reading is 24.5 A
